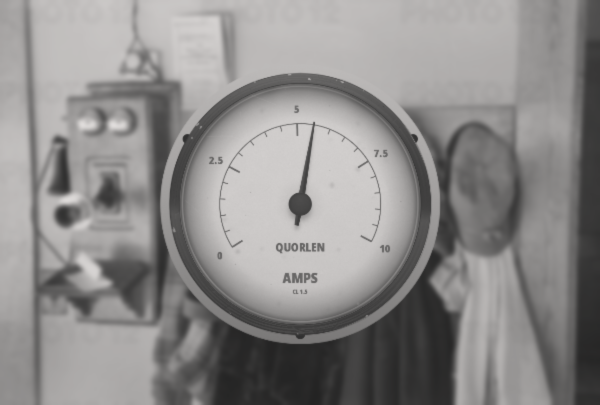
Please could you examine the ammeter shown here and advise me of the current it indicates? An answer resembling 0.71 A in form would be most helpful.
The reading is 5.5 A
